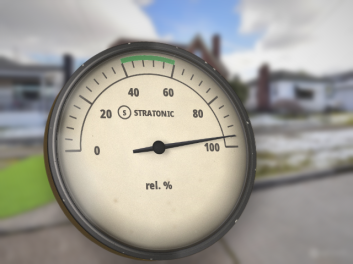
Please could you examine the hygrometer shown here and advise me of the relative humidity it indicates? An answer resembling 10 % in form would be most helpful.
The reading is 96 %
